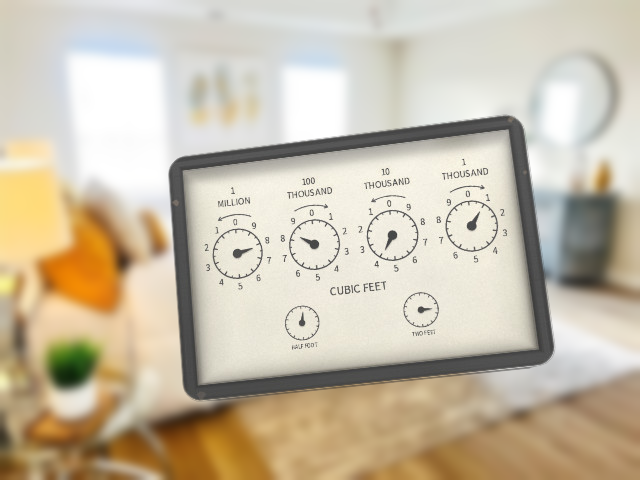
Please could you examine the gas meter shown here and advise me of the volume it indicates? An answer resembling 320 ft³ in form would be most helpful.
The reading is 784100 ft³
